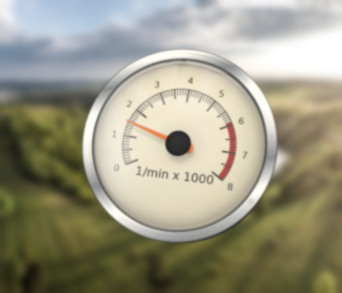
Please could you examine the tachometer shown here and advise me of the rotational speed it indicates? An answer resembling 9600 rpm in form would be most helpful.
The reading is 1500 rpm
